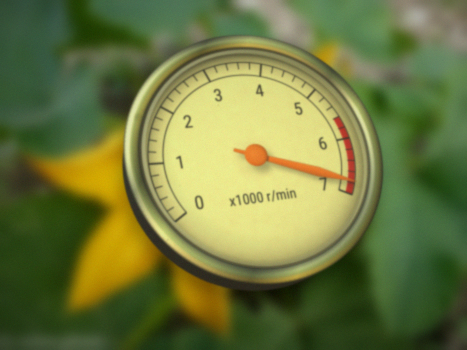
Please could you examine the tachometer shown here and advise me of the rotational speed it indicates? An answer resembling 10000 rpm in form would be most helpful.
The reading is 6800 rpm
